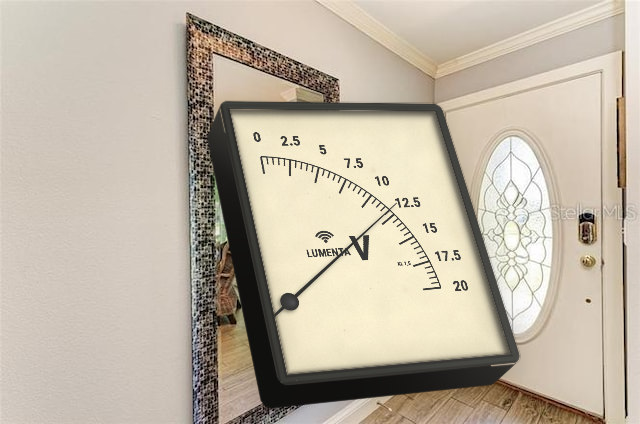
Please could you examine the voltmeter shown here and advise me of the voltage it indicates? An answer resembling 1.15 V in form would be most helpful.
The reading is 12 V
